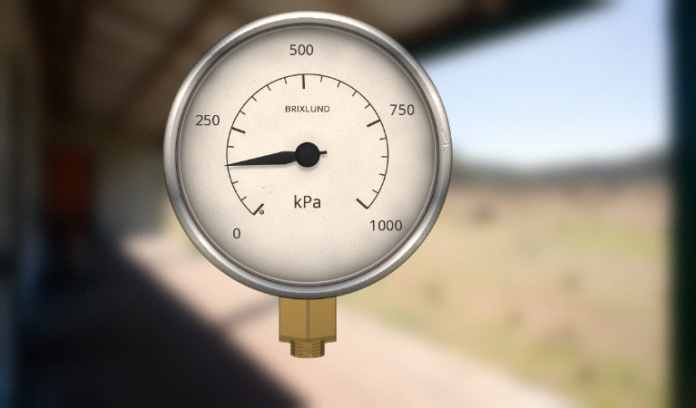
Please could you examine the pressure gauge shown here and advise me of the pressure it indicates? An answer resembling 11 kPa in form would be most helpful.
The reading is 150 kPa
